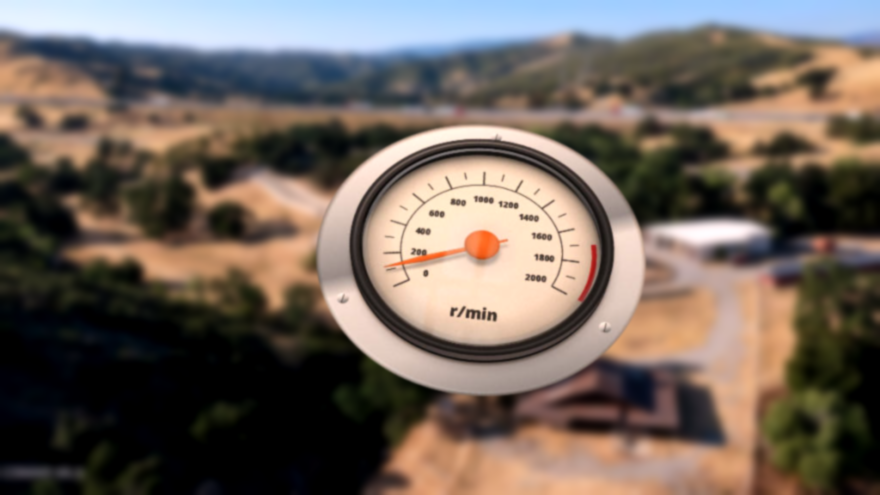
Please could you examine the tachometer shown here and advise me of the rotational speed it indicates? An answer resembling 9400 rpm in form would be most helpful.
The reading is 100 rpm
